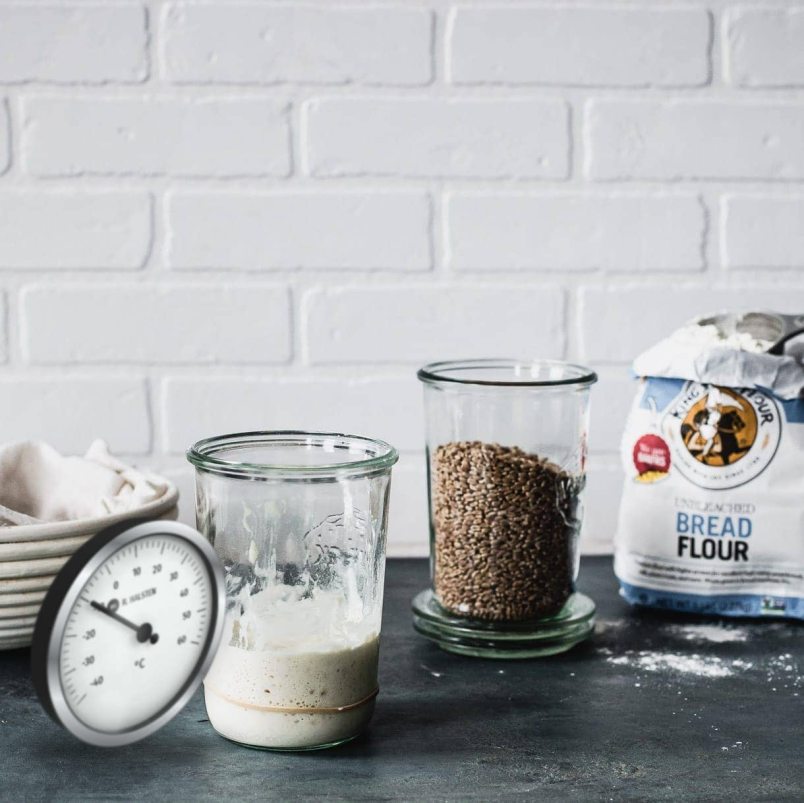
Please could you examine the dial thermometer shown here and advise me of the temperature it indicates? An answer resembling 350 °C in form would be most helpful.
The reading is -10 °C
